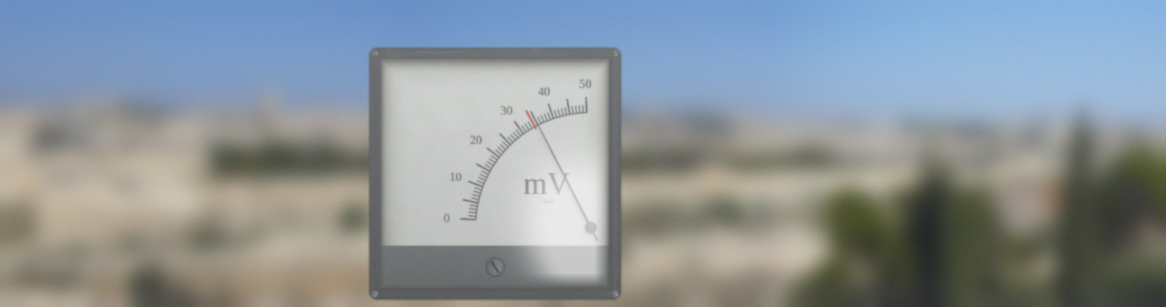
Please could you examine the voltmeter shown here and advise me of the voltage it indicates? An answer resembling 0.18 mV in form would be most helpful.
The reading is 35 mV
